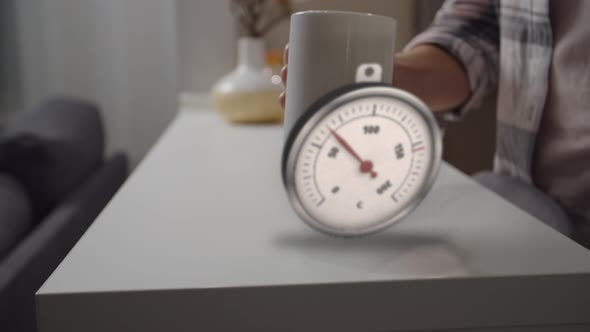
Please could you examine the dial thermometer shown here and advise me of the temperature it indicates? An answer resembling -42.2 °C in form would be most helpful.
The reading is 65 °C
